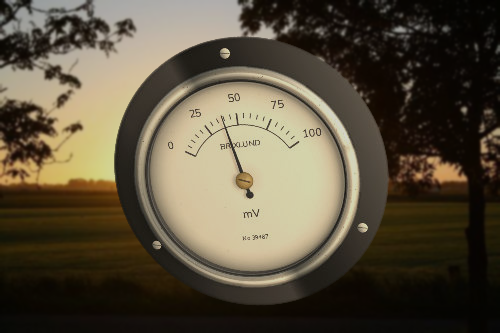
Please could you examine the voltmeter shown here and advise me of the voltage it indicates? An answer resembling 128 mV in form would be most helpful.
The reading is 40 mV
